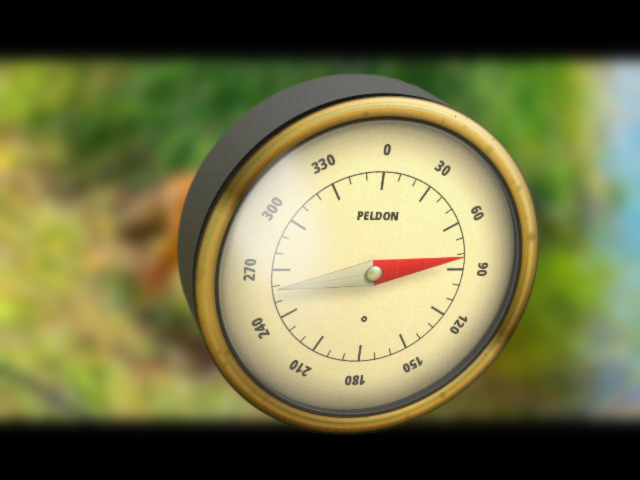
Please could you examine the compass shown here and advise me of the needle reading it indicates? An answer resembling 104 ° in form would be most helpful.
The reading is 80 °
